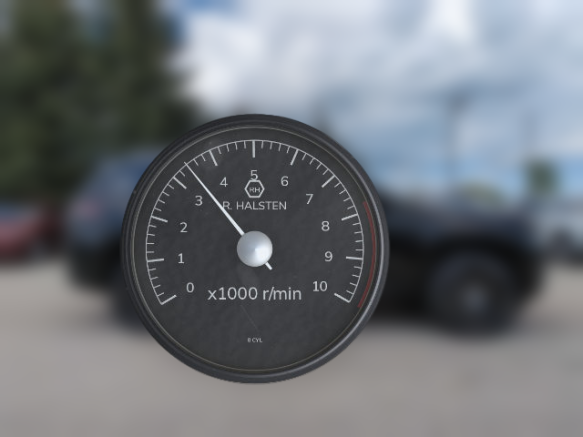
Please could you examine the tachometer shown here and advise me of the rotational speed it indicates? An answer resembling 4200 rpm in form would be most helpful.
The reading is 3400 rpm
